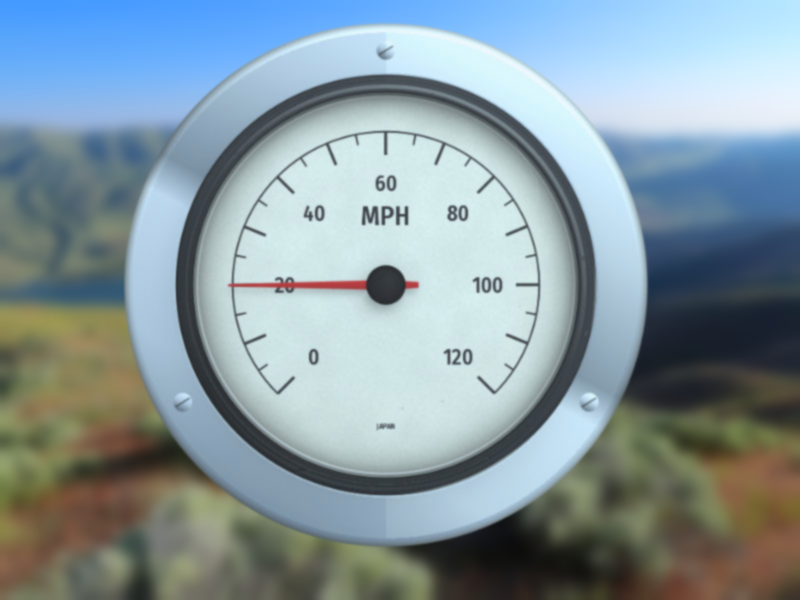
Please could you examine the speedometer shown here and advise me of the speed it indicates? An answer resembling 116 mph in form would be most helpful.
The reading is 20 mph
